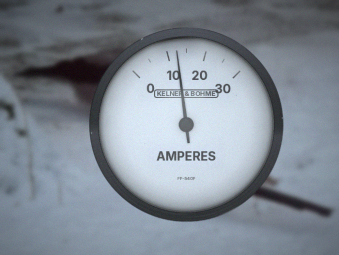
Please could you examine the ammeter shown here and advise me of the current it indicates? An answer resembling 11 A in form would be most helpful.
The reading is 12.5 A
